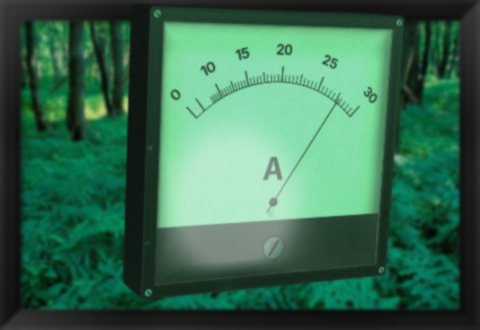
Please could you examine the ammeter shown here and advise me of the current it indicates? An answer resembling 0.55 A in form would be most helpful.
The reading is 27.5 A
